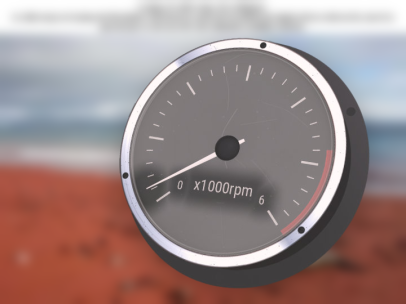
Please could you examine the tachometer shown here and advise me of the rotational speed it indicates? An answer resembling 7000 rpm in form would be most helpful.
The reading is 200 rpm
